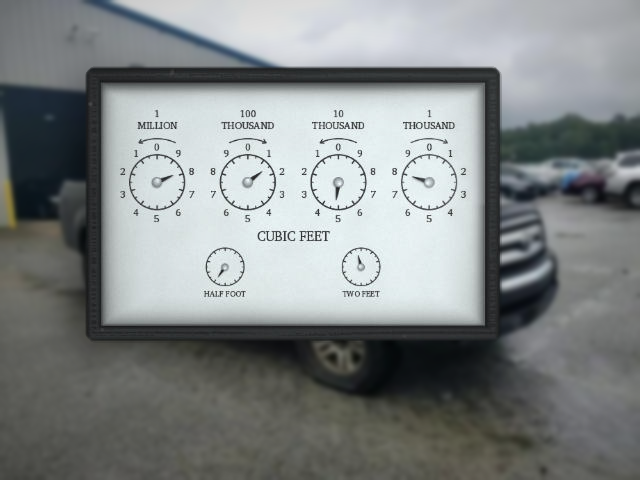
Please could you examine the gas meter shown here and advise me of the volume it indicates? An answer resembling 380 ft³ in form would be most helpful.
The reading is 814800 ft³
